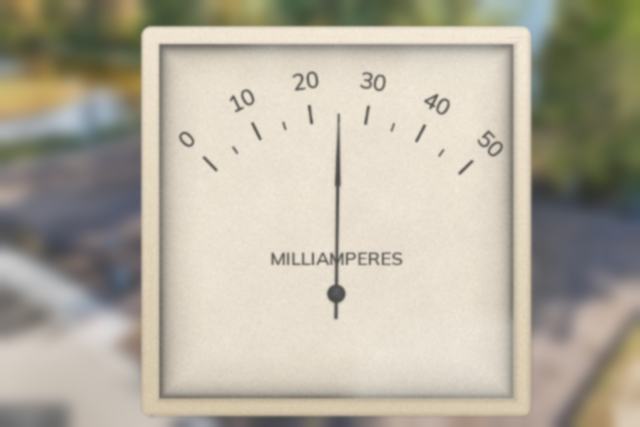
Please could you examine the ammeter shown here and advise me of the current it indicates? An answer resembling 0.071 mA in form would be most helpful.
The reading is 25 mA
